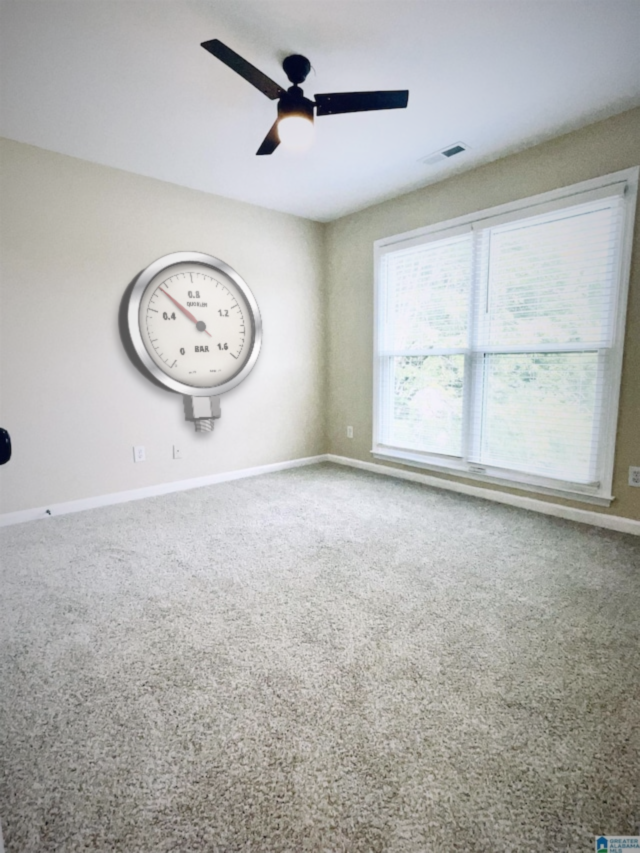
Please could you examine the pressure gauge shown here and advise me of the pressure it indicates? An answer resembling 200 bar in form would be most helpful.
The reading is 0.55 bar
